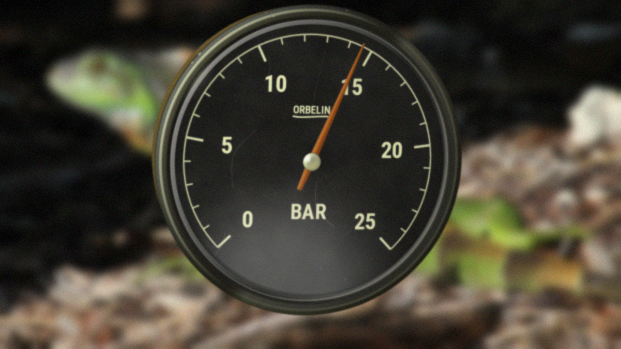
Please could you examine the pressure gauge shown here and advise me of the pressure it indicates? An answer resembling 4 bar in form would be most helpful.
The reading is 14.5 bar
